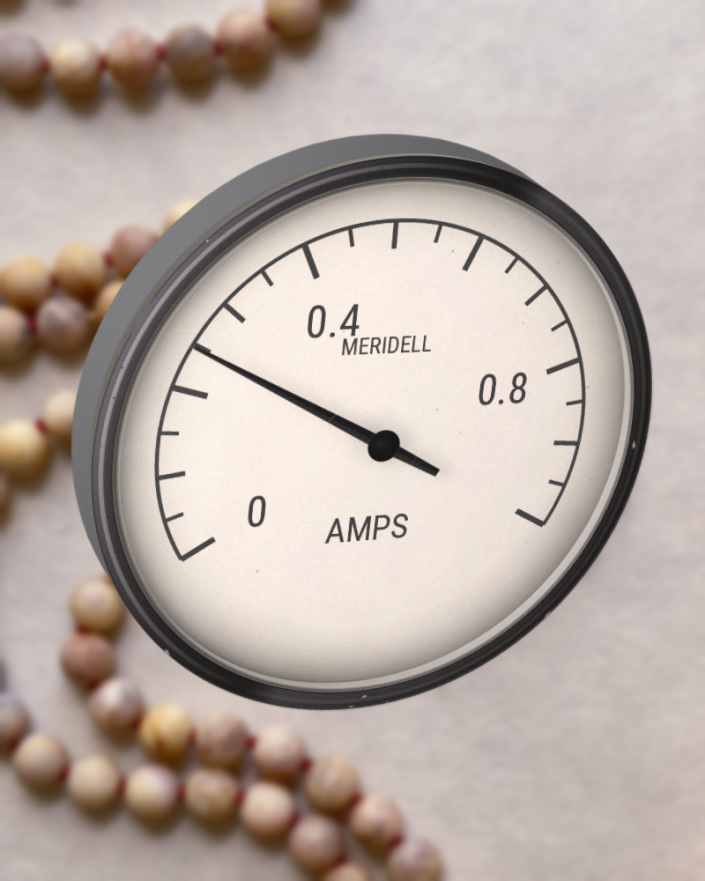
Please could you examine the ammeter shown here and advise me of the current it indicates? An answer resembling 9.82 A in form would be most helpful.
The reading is 0.25 A
